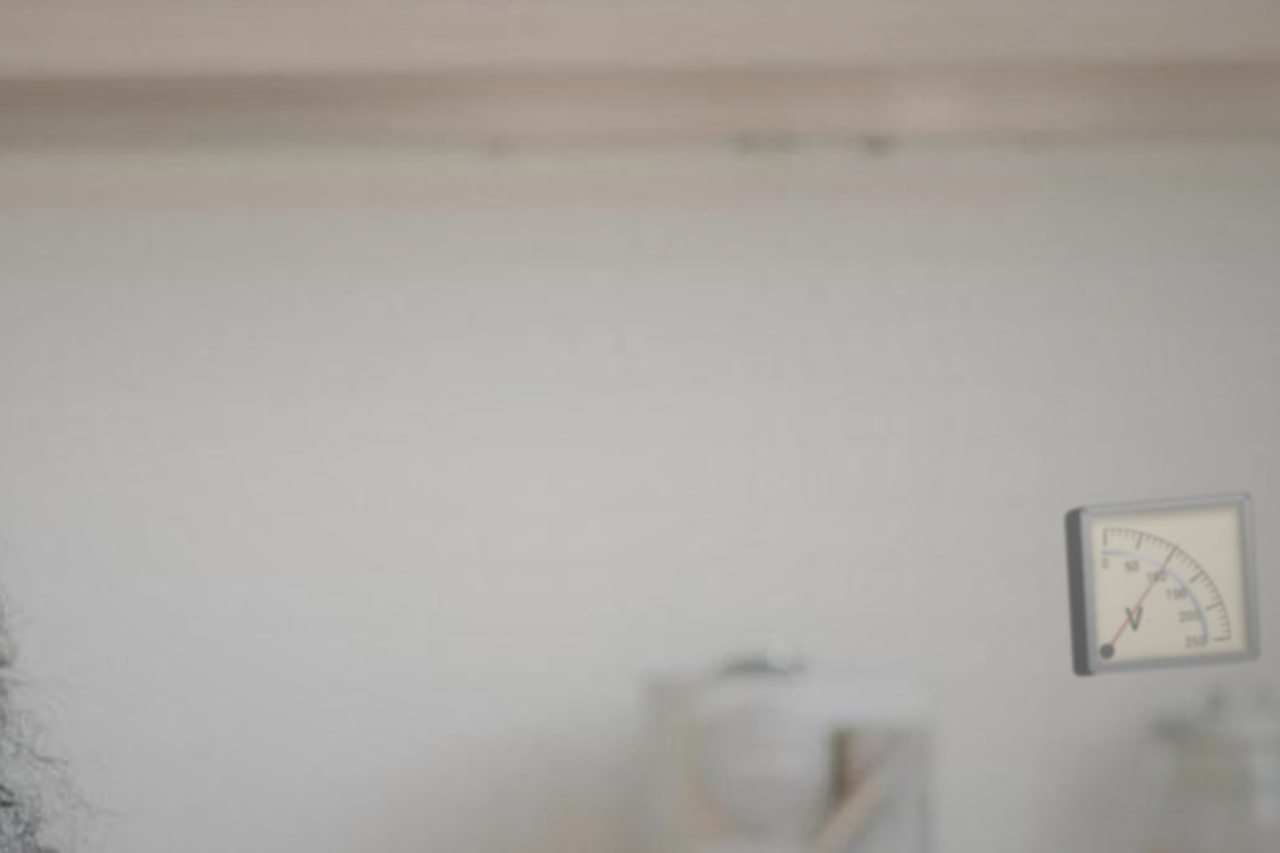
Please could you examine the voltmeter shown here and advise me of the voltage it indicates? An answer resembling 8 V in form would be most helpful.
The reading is 100 V
